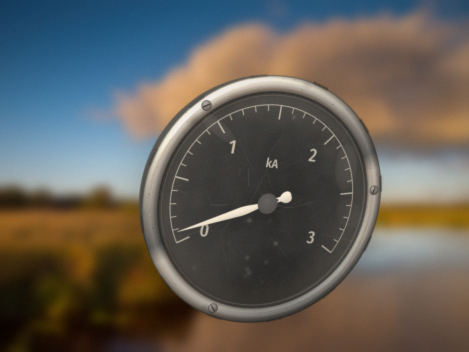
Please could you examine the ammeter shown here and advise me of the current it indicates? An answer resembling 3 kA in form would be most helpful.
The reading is 0.1 kA
